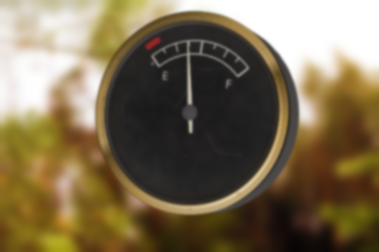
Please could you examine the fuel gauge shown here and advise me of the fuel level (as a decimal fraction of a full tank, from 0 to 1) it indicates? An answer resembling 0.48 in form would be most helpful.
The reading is 0.375
